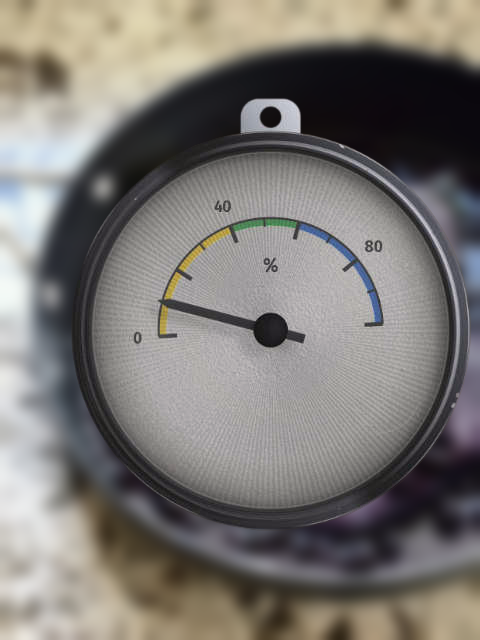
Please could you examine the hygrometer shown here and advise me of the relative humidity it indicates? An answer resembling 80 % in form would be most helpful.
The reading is 10 %
